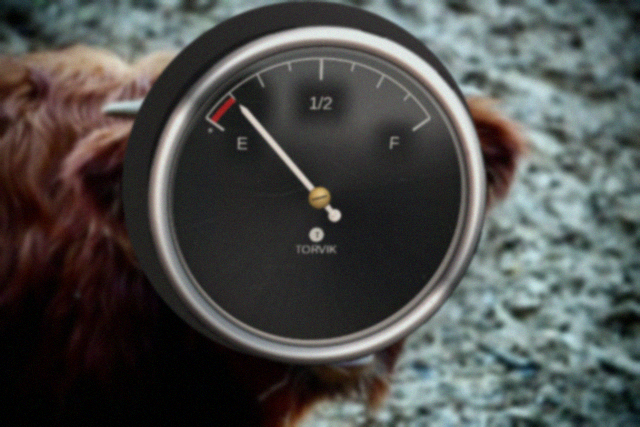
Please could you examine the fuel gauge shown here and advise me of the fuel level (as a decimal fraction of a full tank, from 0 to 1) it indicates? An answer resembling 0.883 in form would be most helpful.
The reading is 0.125
